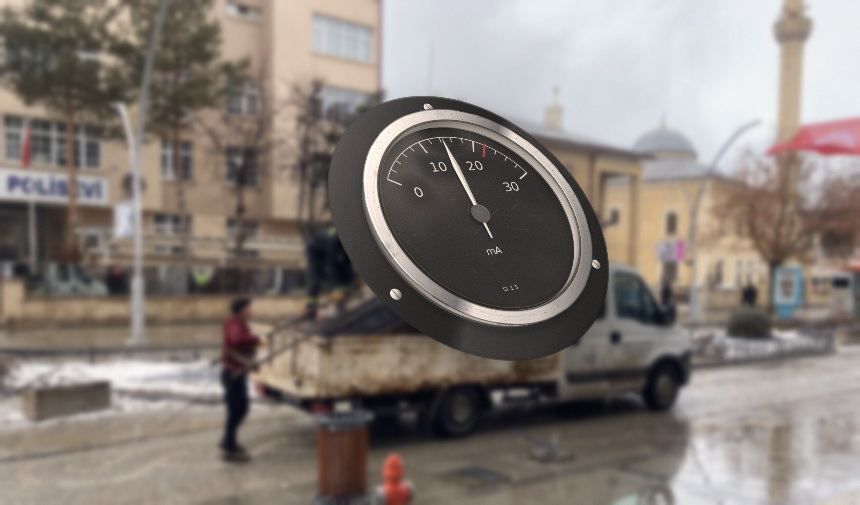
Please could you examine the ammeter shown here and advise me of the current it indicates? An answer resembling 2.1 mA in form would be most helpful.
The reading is 14 mA
